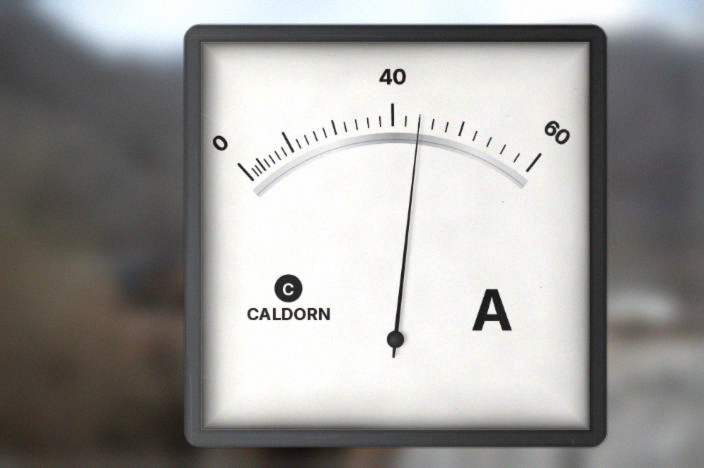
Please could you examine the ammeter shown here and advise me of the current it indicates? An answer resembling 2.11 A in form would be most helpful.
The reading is 44 A
